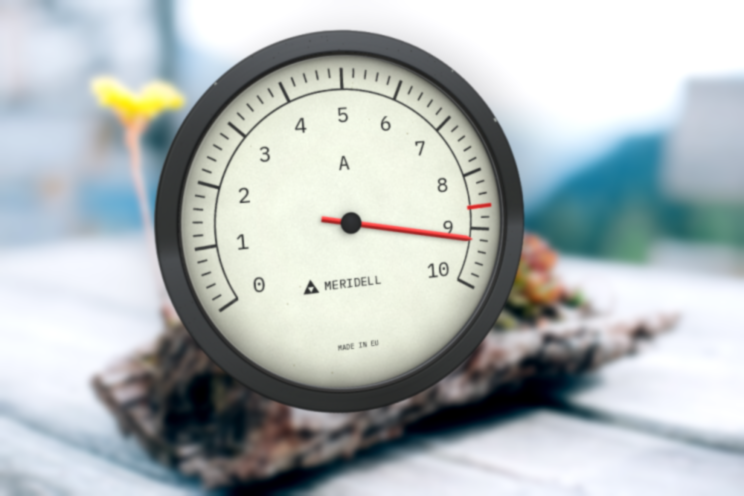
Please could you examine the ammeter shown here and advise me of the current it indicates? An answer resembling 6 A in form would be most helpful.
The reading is 9.2 A
